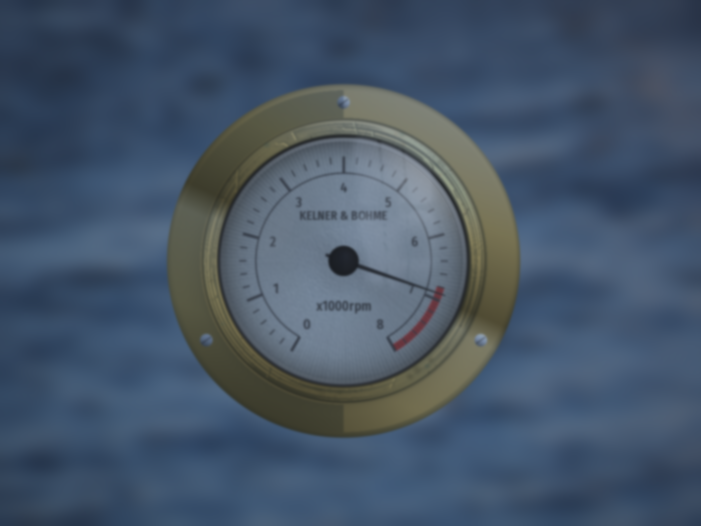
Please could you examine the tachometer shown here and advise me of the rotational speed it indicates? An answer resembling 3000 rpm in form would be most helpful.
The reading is 6900 rpm
